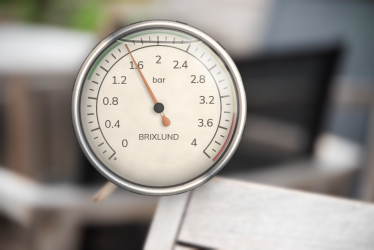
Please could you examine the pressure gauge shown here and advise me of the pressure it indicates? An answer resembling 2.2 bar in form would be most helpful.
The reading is 1.6 bar
